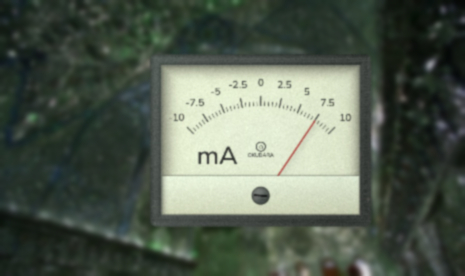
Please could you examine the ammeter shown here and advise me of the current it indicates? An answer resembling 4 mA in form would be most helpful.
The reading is 7.5 mA
